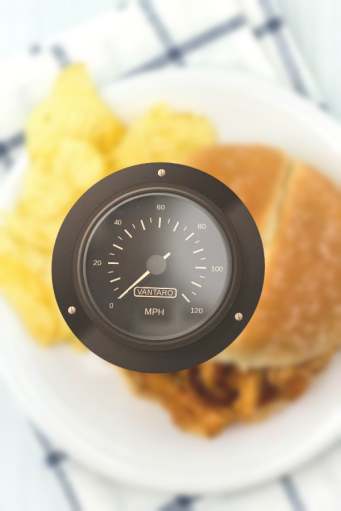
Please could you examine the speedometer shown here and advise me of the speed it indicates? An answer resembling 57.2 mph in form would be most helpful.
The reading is 0 mph
